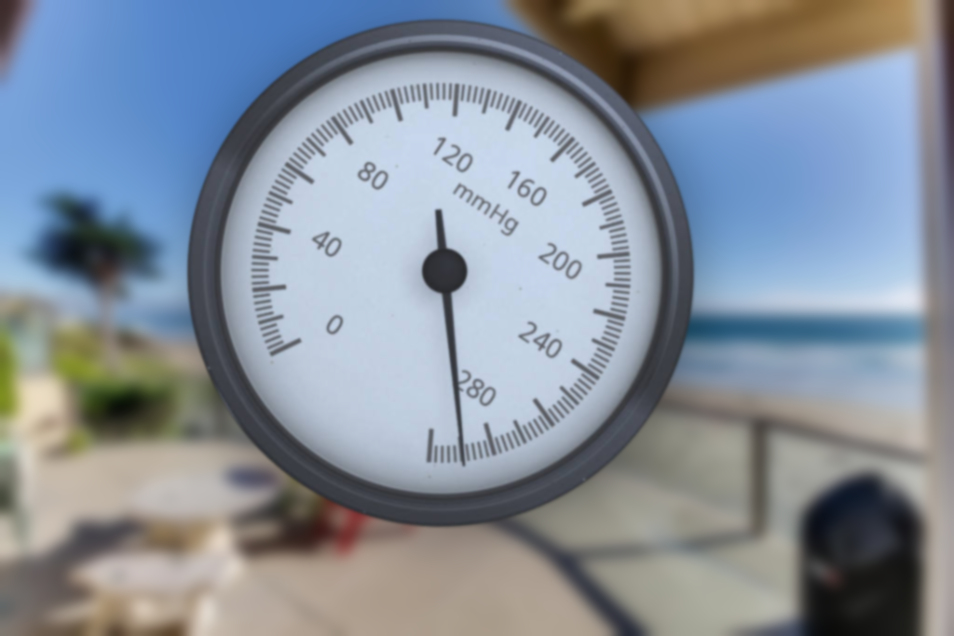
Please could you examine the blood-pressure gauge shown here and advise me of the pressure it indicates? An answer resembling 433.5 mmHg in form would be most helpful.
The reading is 290 mmHg
